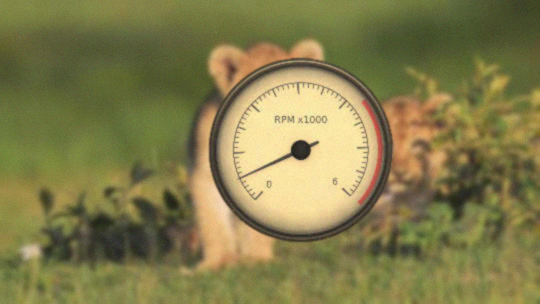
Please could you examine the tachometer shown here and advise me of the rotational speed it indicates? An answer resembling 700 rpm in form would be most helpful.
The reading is 500 rpm
